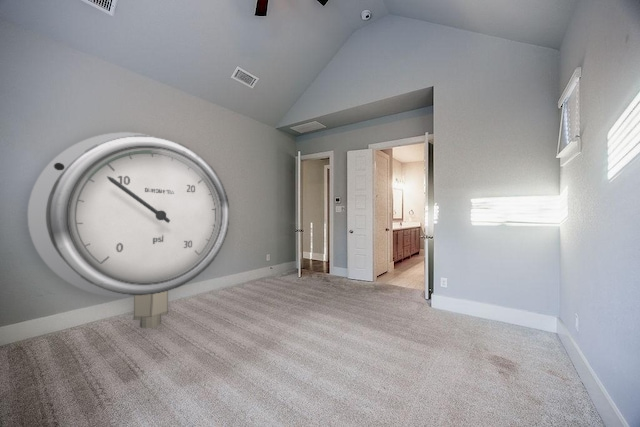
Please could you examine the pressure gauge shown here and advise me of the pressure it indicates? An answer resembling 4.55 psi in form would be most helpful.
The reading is 9 psi
